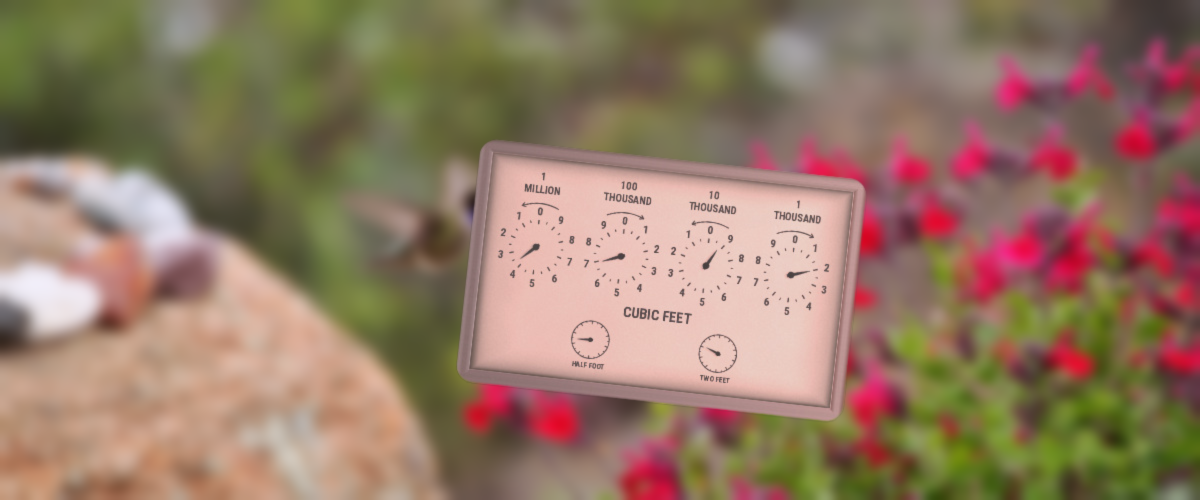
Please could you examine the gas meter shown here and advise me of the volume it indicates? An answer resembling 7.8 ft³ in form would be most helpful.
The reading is 369200 ft³
